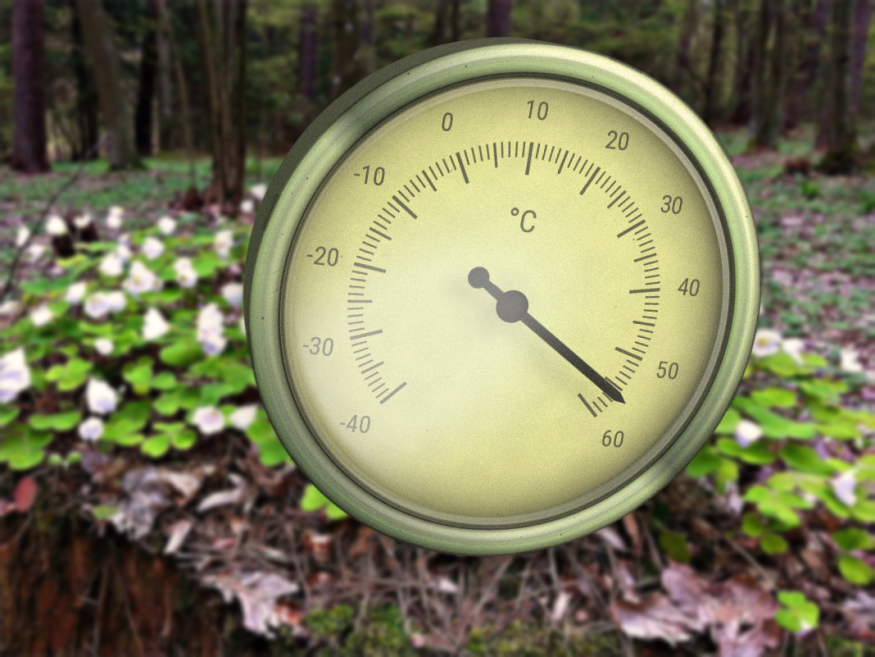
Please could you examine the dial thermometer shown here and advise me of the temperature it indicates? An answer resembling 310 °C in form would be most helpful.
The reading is 56 °C
